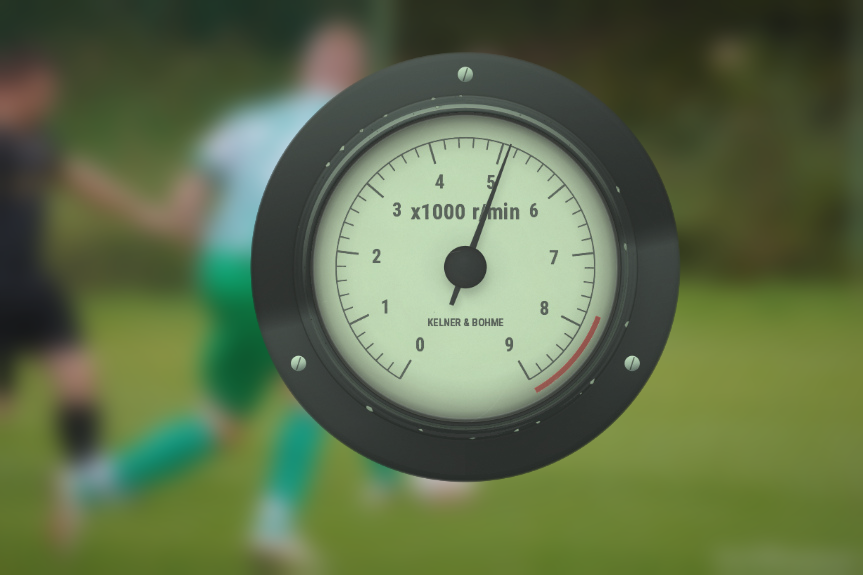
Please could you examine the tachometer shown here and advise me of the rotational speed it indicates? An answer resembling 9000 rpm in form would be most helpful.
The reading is 5100 rpm
